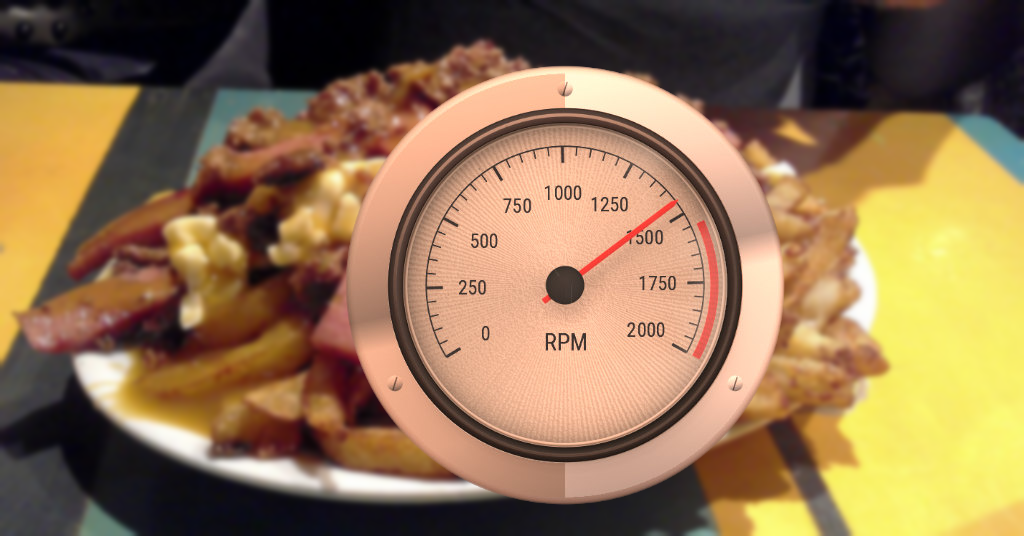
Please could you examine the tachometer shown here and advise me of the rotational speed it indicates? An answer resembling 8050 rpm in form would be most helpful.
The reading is 1450 rpm
